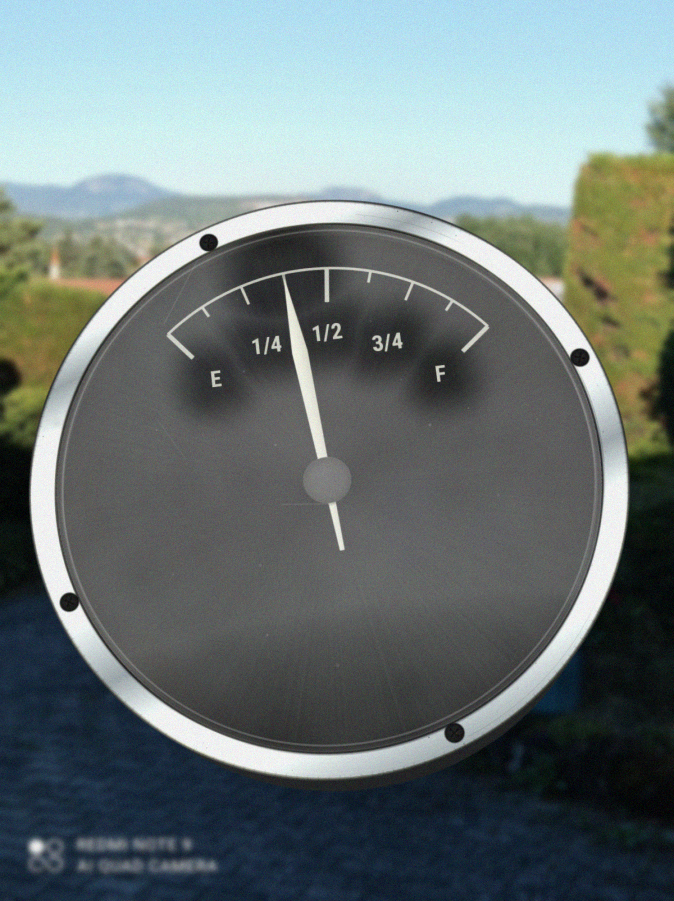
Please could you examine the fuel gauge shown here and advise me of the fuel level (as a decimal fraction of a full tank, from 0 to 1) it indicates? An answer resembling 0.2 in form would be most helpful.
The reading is 0.375
